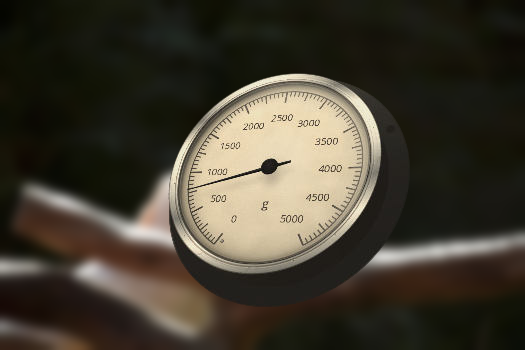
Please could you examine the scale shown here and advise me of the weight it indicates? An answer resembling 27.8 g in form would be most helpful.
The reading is 750 g
